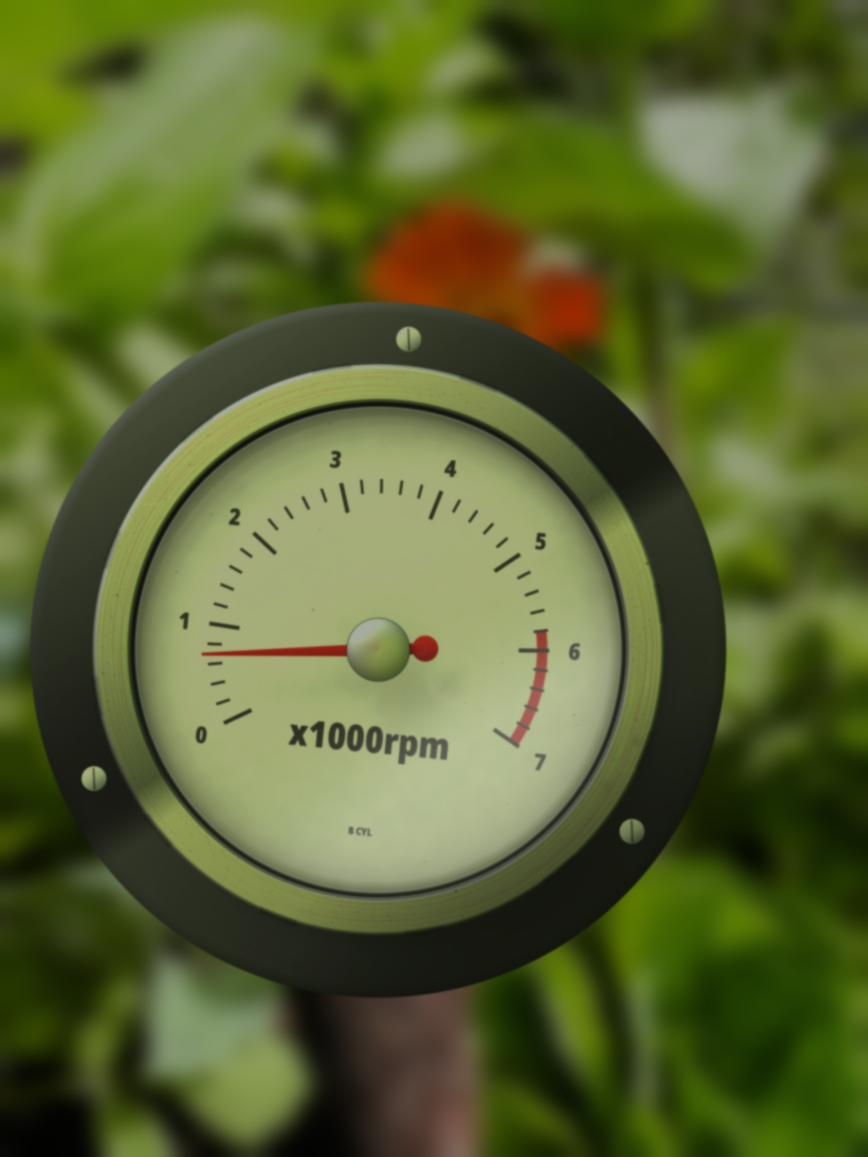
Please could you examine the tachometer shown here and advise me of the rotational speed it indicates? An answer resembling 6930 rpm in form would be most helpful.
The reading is 700 rpm
